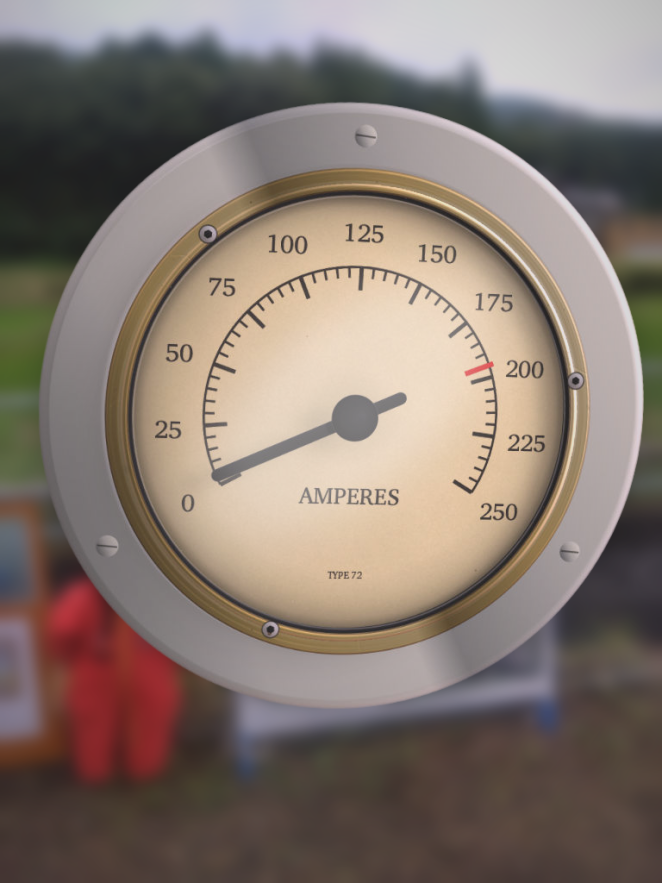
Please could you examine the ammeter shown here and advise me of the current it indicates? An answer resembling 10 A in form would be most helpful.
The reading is 5 A
